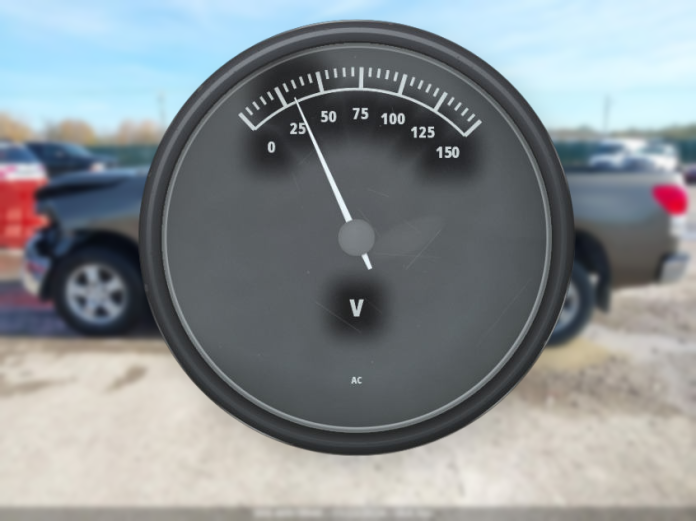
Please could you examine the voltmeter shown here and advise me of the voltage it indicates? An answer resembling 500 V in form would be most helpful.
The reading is 32.5 V
